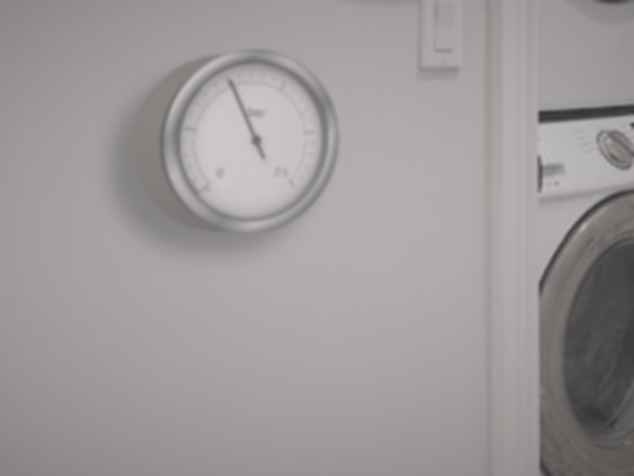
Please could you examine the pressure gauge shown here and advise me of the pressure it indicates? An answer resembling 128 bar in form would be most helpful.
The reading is 1 bar
